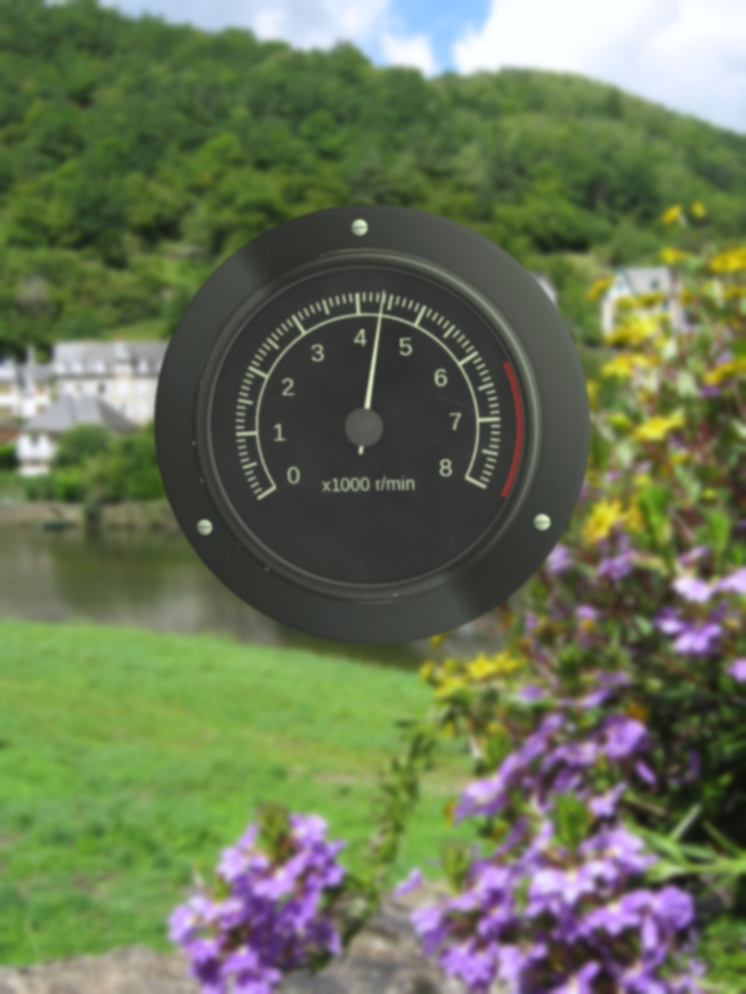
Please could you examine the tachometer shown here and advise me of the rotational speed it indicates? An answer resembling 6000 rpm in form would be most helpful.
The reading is 4400 rpm
